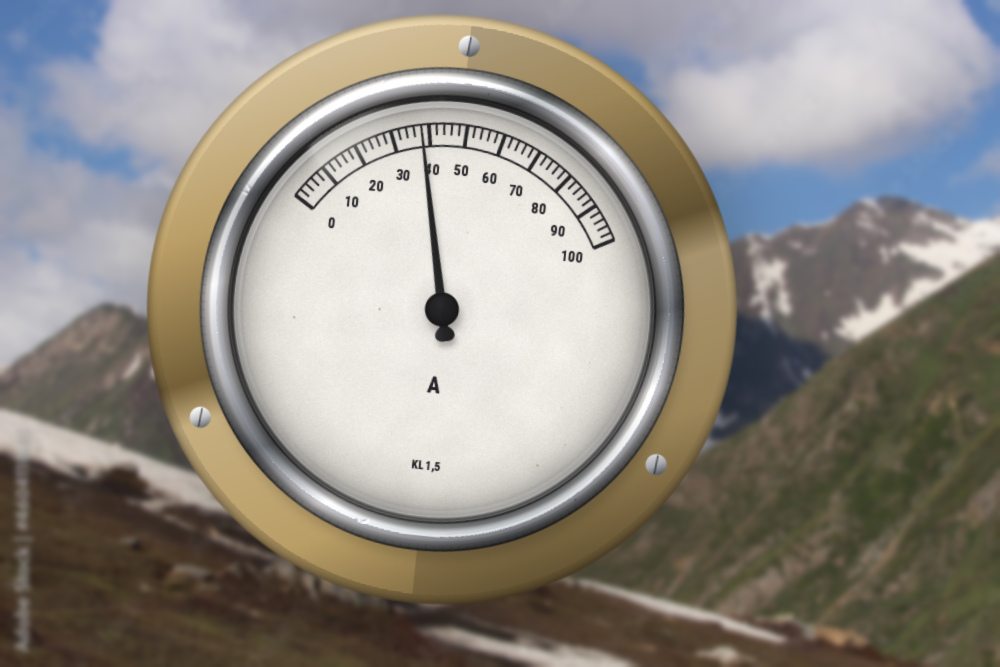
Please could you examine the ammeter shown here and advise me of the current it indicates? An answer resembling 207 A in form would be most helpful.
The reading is 38 A
